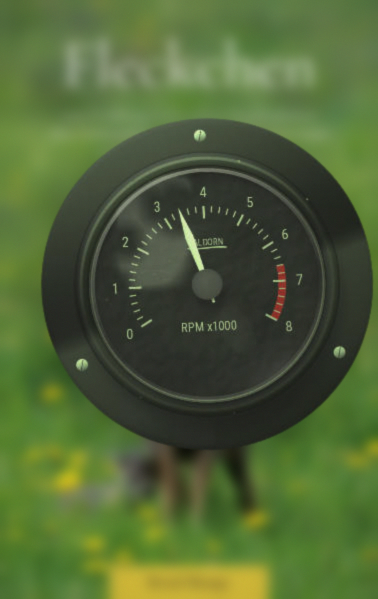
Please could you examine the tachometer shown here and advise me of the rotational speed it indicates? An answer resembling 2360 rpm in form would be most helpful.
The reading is 3400 rpm
